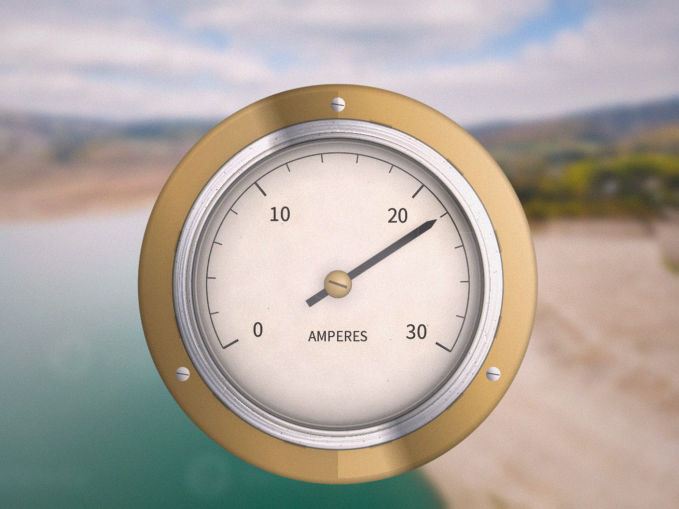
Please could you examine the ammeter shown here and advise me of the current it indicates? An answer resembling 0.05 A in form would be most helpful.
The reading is 22 A
